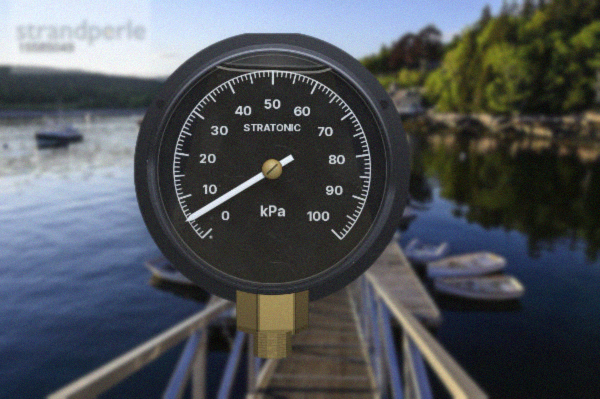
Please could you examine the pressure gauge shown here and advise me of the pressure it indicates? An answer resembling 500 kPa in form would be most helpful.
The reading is 5 kPa
